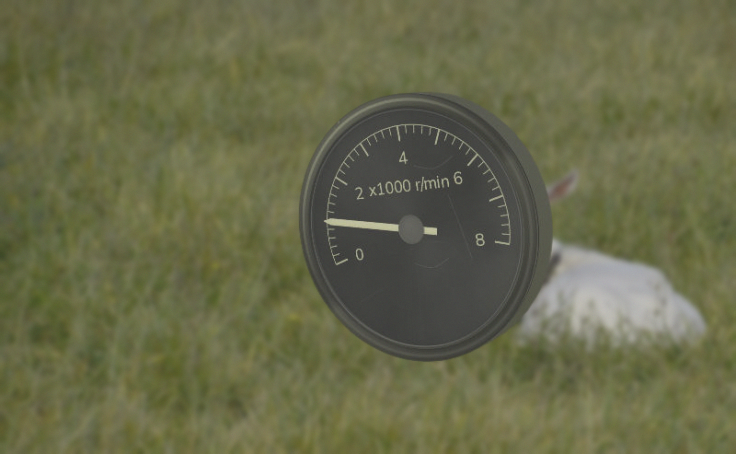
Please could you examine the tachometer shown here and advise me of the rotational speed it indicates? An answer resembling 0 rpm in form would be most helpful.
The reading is 1000 rpm
